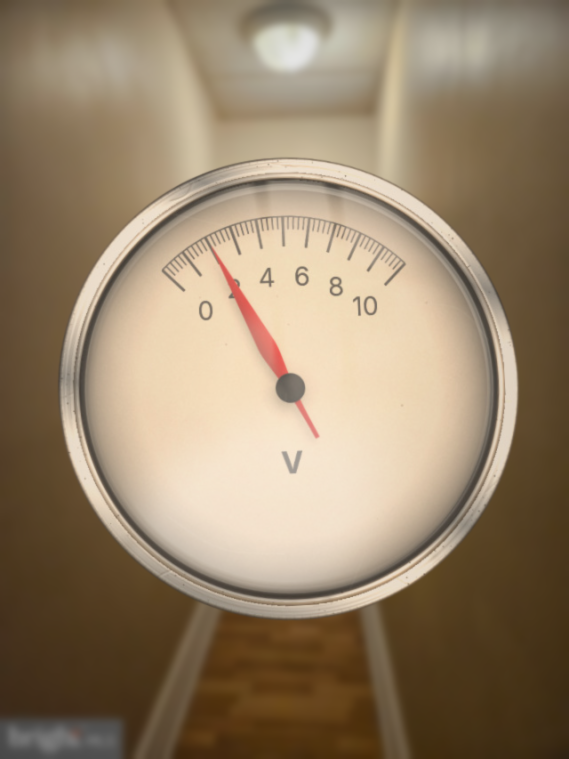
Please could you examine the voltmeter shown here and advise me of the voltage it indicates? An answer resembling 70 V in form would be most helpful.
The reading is 2 V
